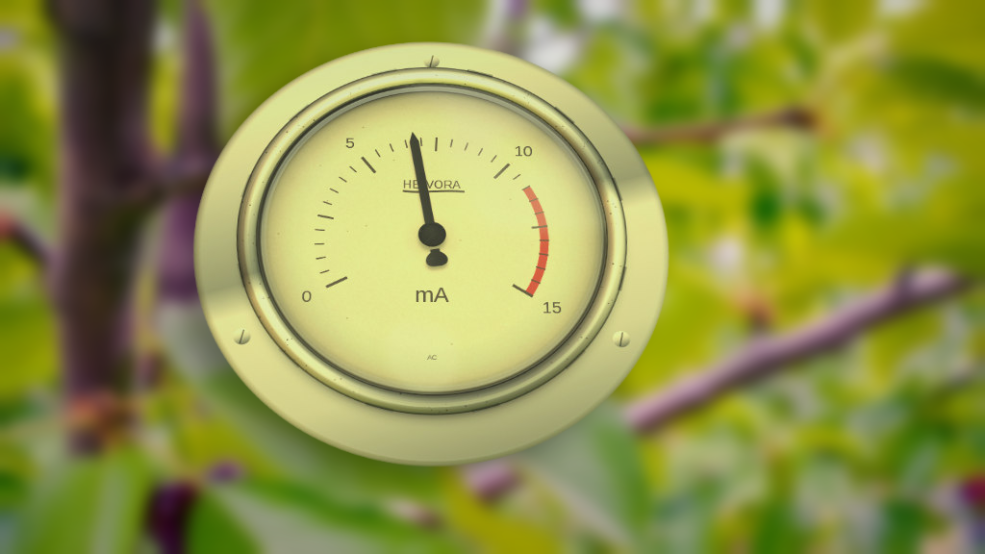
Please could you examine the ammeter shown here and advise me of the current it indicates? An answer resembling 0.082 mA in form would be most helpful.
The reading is 6.75 mA
